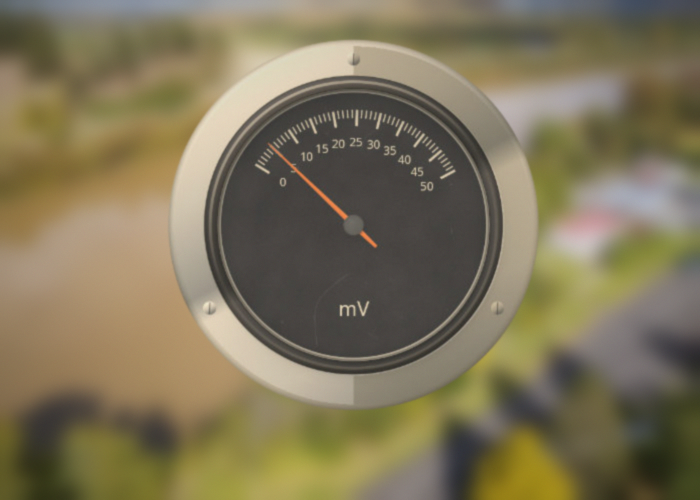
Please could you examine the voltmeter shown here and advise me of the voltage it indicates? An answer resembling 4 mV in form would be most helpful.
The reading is 5 mV
